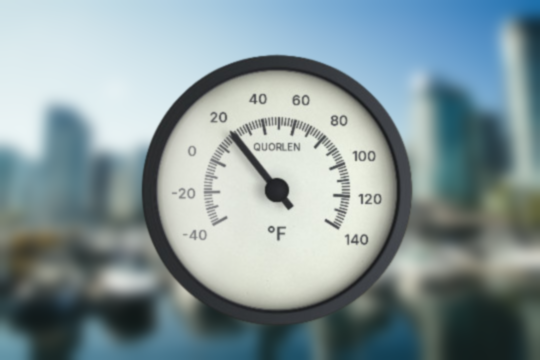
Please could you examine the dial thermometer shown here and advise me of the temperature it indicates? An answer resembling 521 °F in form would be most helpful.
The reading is 20 °F
